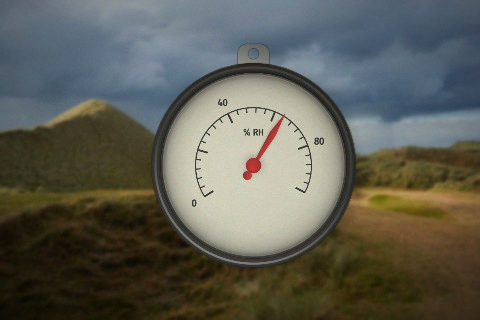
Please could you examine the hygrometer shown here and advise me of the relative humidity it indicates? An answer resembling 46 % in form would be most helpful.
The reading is 64 %
